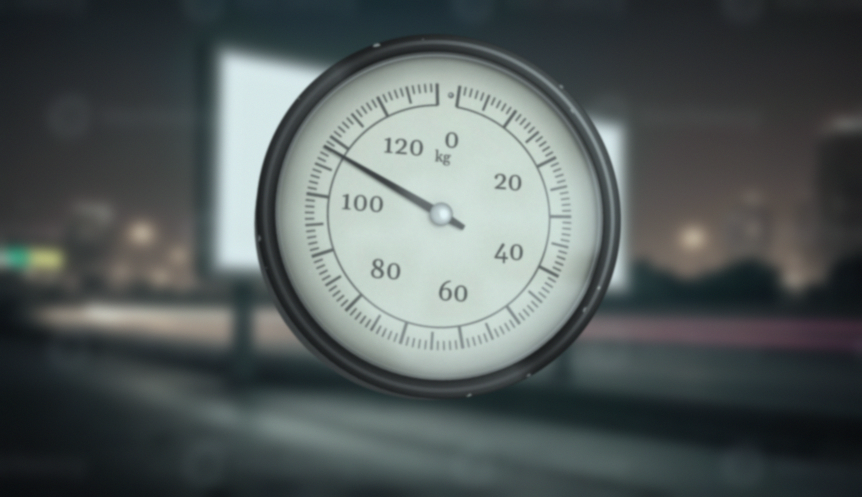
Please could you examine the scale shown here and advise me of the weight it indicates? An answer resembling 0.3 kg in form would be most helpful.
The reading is 108 kg
